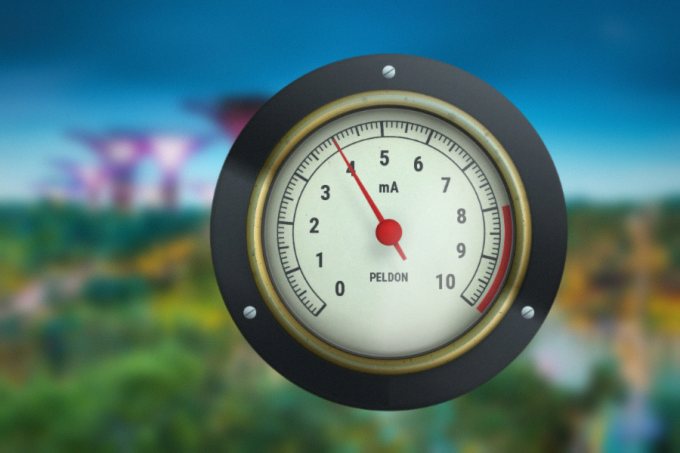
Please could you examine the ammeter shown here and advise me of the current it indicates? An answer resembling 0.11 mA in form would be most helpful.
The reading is 4 mA
